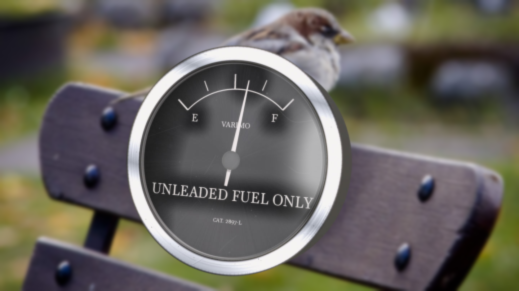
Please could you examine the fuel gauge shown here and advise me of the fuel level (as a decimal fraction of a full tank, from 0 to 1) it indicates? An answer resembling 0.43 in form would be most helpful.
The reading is 0.625
